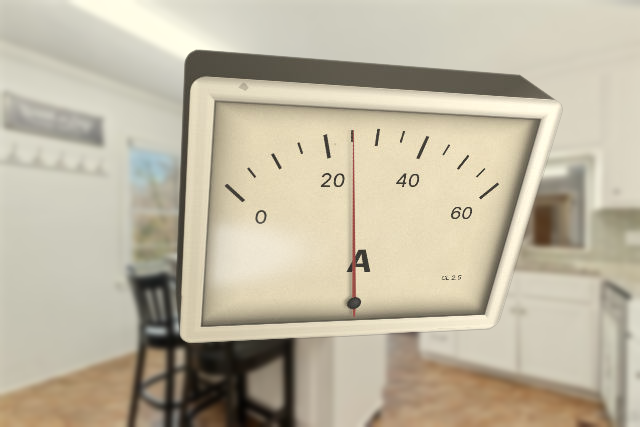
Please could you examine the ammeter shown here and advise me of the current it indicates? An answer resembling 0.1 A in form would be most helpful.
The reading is 25 A
